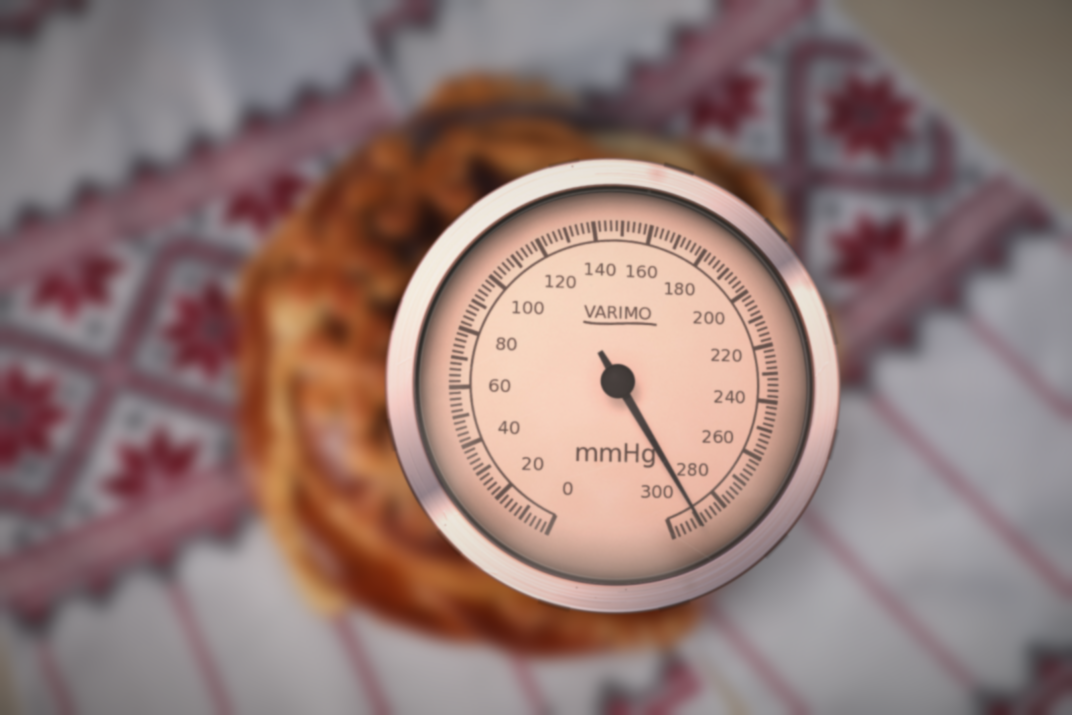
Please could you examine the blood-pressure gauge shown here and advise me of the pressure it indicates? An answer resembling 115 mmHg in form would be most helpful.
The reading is 290 mmHg
